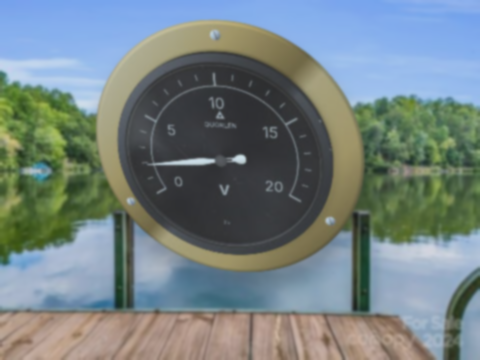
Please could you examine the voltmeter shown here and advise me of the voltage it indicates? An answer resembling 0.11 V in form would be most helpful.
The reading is 2 V
